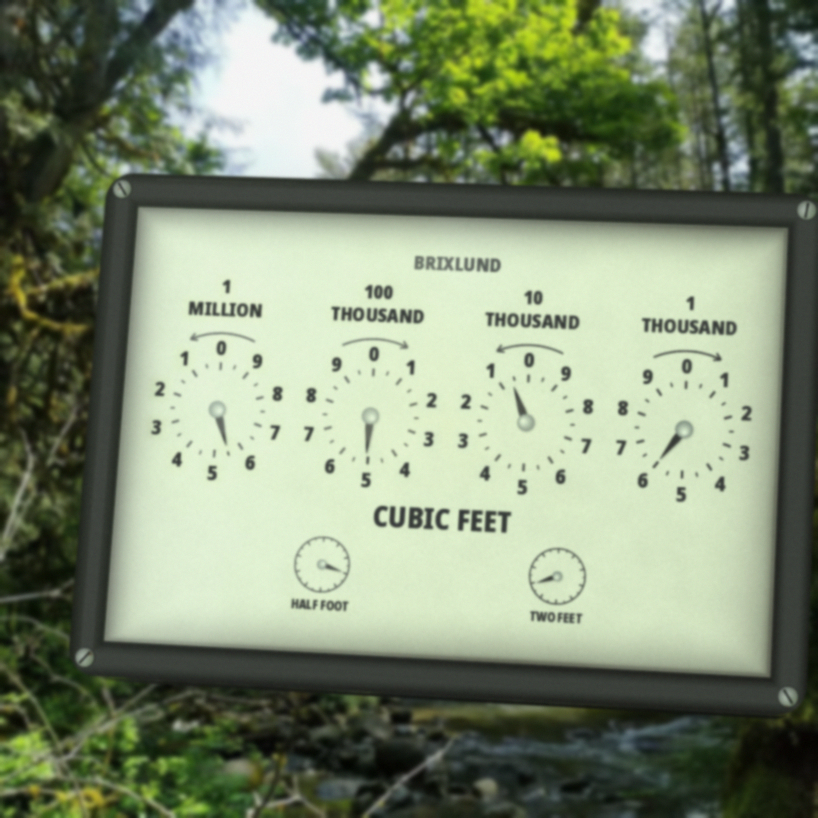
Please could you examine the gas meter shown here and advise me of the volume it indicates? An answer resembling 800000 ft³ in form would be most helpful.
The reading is 550600 ft³
